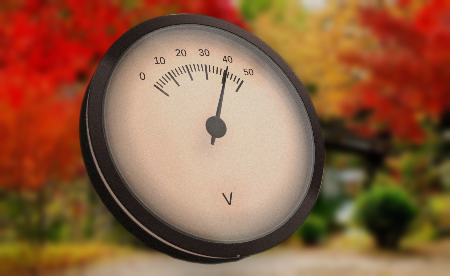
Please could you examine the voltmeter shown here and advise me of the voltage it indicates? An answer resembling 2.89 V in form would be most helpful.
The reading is 40 V
